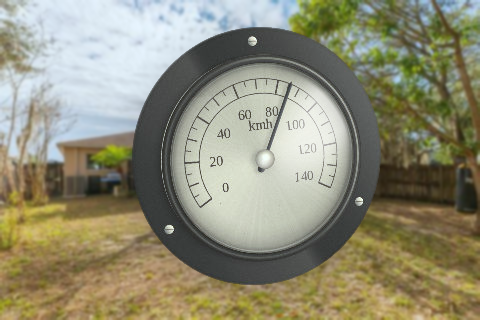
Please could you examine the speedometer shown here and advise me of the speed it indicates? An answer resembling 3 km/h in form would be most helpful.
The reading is 85 km/h
